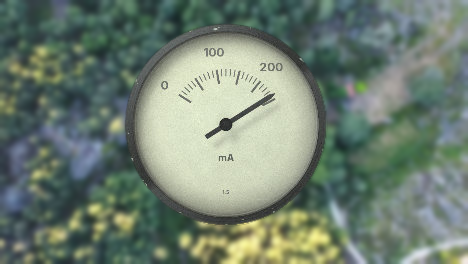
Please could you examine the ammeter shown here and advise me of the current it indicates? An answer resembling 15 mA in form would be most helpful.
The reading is 240 mA
